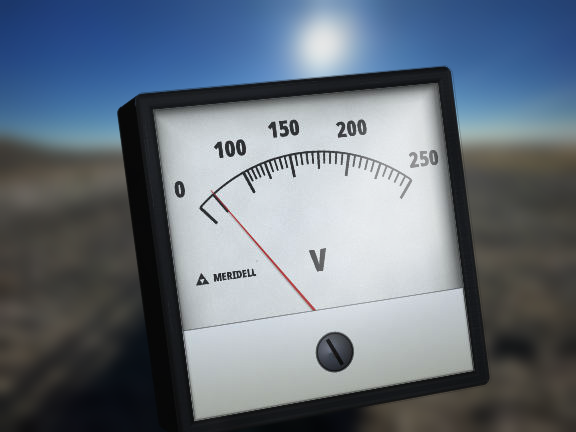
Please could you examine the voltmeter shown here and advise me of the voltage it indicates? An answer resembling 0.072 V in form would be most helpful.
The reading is 50 V
